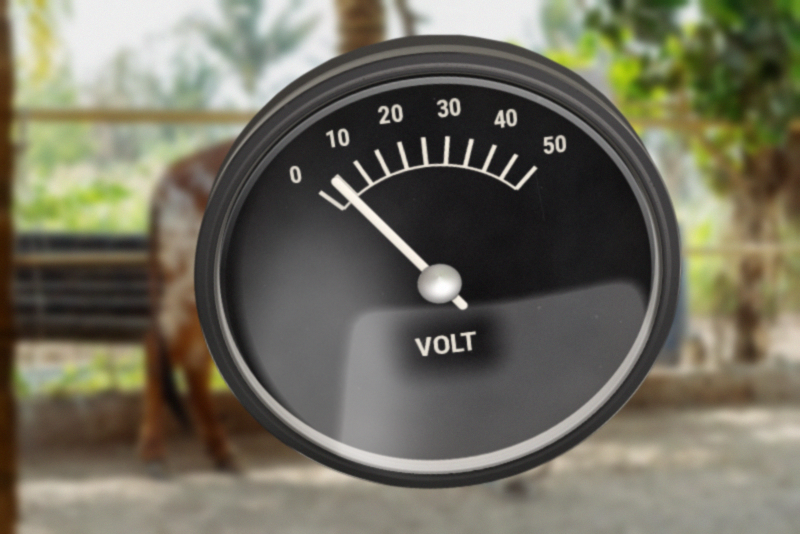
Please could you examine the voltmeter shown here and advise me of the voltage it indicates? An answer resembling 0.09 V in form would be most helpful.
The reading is 5 V
